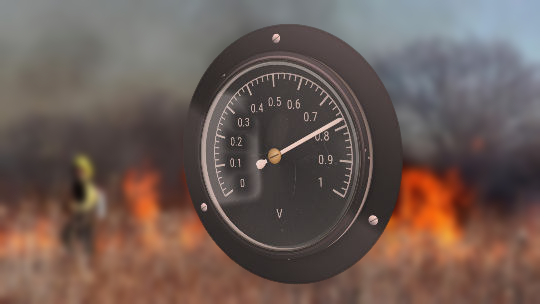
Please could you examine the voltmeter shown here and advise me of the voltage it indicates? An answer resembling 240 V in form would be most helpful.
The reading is 0.78 V
